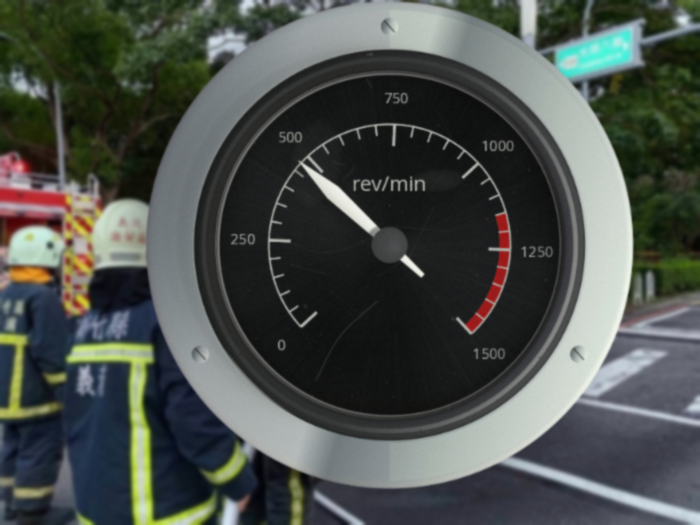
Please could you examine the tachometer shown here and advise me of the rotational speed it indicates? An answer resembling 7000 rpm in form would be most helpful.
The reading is 475 rpm
